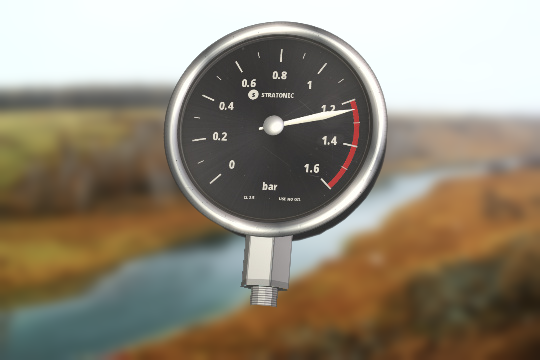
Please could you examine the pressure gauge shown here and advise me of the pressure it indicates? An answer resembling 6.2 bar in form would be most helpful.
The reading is 1.25 bar
